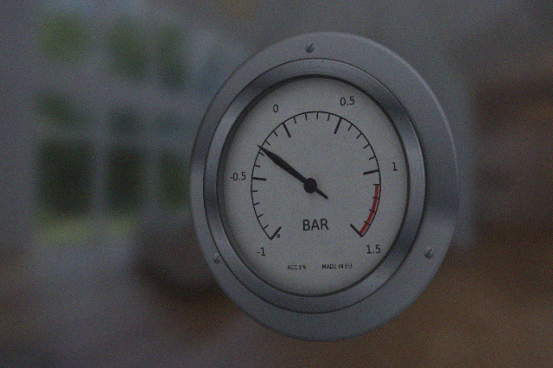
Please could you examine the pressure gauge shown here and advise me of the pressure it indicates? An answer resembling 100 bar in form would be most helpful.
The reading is -0.25 bar
